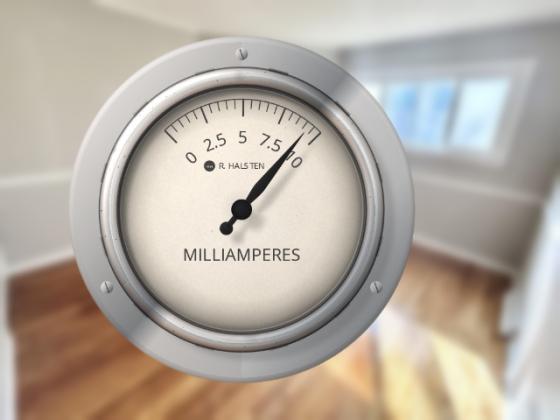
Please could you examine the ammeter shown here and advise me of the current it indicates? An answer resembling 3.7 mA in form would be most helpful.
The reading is 9.25 mA
